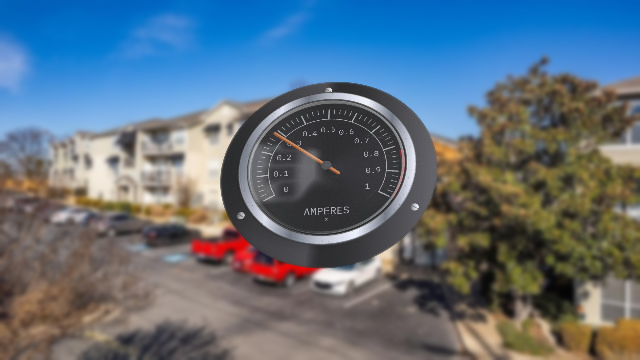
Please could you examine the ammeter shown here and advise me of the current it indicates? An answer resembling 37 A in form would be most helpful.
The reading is 0.28 A
